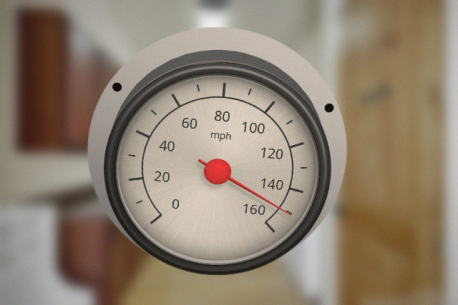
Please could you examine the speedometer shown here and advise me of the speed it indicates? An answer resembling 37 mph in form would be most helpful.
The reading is 150 mph
